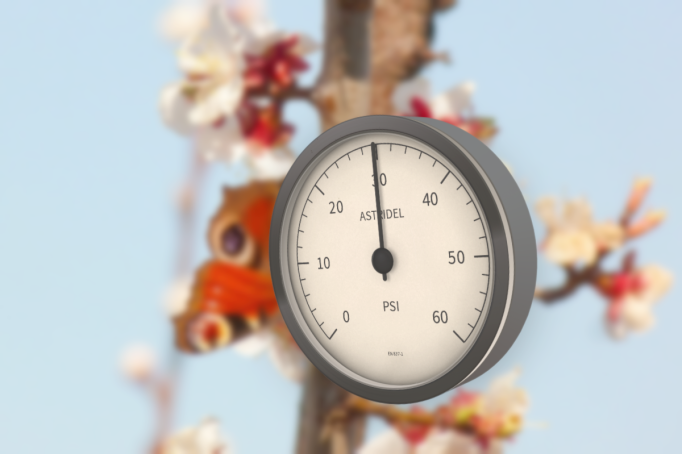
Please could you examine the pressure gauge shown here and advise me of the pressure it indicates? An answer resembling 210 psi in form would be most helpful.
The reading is 30 psi
